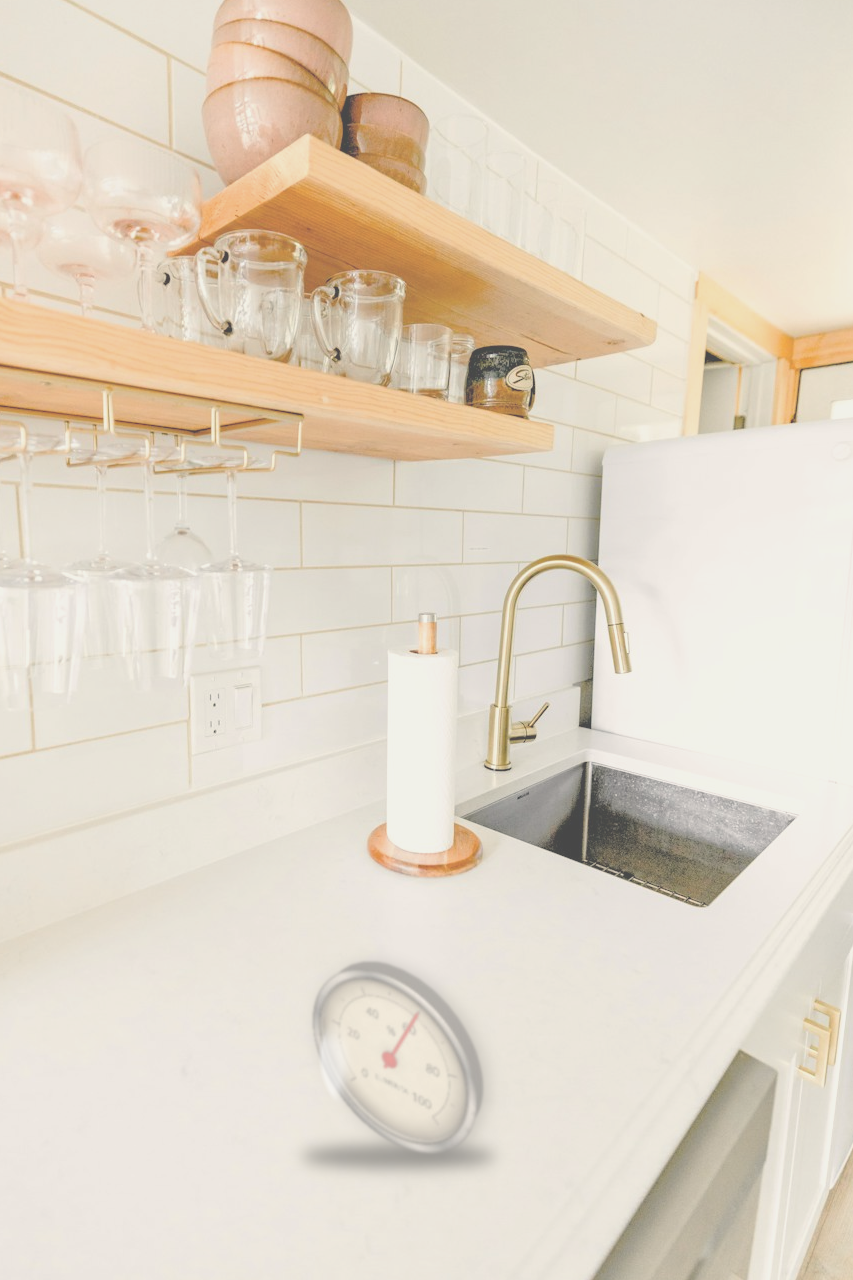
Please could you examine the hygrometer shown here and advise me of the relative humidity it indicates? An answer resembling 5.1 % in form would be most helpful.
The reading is 60 %
